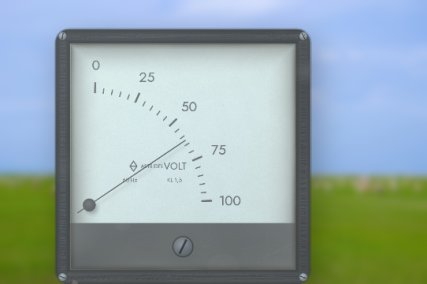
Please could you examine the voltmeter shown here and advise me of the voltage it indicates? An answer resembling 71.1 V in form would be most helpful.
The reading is 62.5 V
